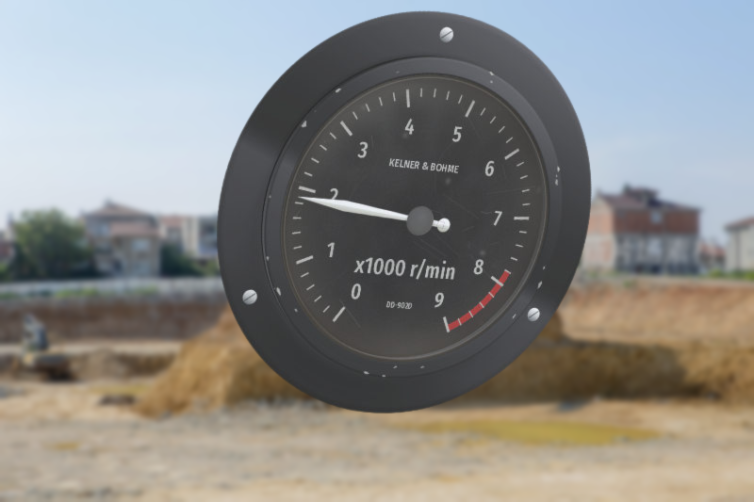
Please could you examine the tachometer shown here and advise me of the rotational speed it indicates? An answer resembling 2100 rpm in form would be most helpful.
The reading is 1900 rpm
